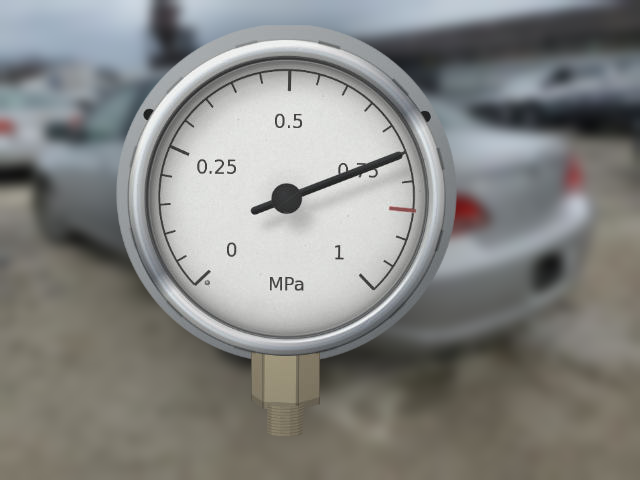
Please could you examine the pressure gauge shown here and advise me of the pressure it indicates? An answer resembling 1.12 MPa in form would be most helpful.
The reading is 0.75 MPa
